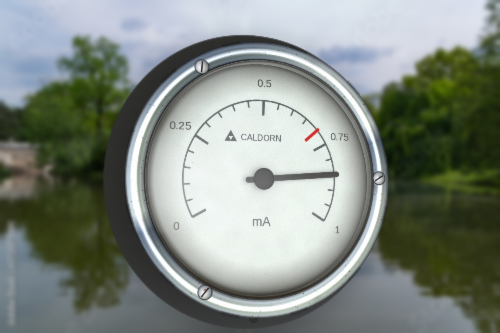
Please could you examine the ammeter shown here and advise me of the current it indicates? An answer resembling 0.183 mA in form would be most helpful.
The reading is 0.85 mA
